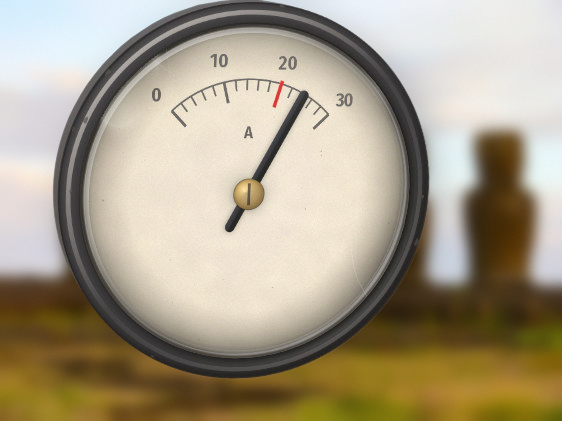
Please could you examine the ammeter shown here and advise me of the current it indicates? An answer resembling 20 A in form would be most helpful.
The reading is 24 A
